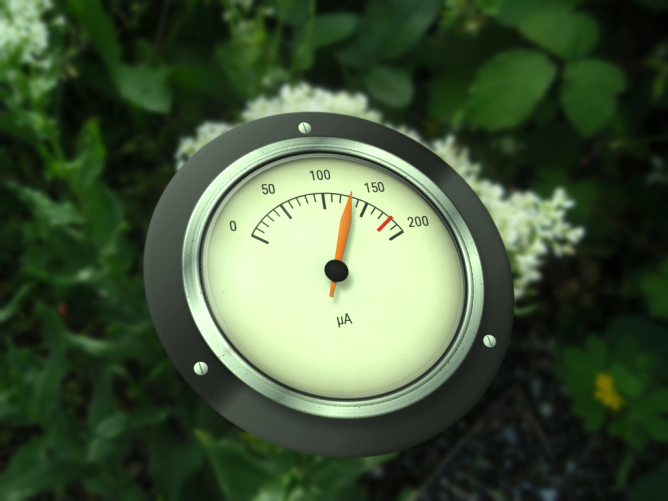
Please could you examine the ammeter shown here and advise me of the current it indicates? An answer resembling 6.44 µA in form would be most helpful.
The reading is 130 µA
